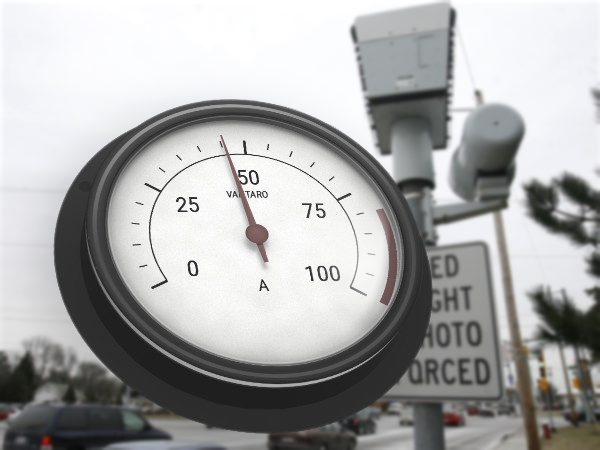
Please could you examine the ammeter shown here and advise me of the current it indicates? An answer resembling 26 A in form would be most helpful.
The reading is 45 A
